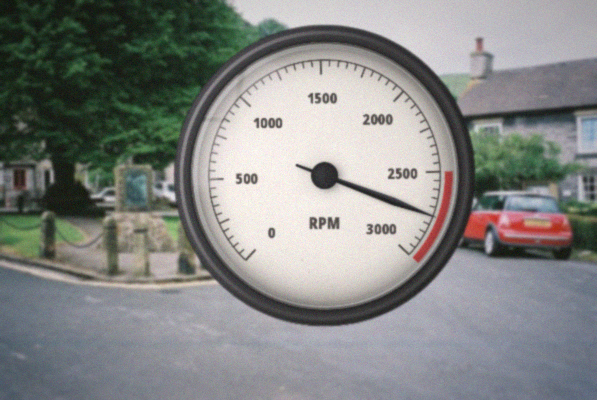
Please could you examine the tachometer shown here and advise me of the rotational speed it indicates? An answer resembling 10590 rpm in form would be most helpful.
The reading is 2750 rpm
